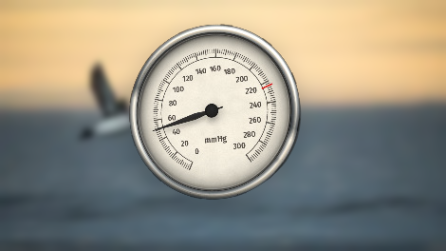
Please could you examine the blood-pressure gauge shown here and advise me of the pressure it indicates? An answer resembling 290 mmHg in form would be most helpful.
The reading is 50 mmHg
